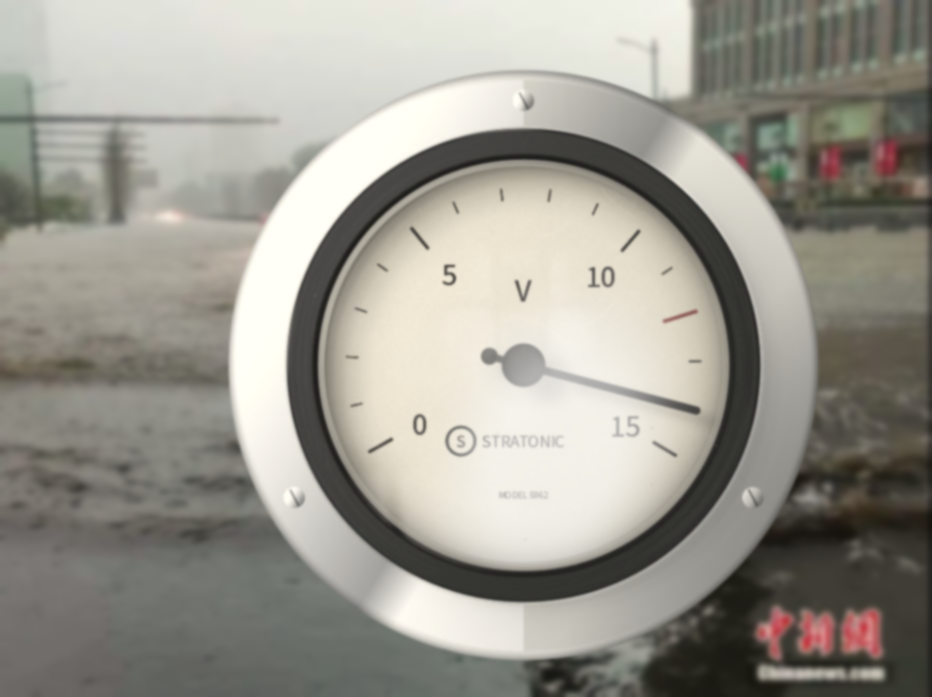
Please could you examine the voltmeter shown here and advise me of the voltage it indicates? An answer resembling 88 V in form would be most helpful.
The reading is 14 V
